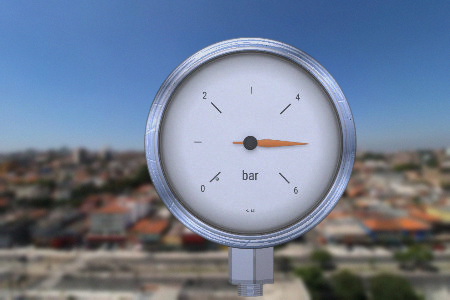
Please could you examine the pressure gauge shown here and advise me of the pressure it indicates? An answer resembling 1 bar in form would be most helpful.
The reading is 5 bar
